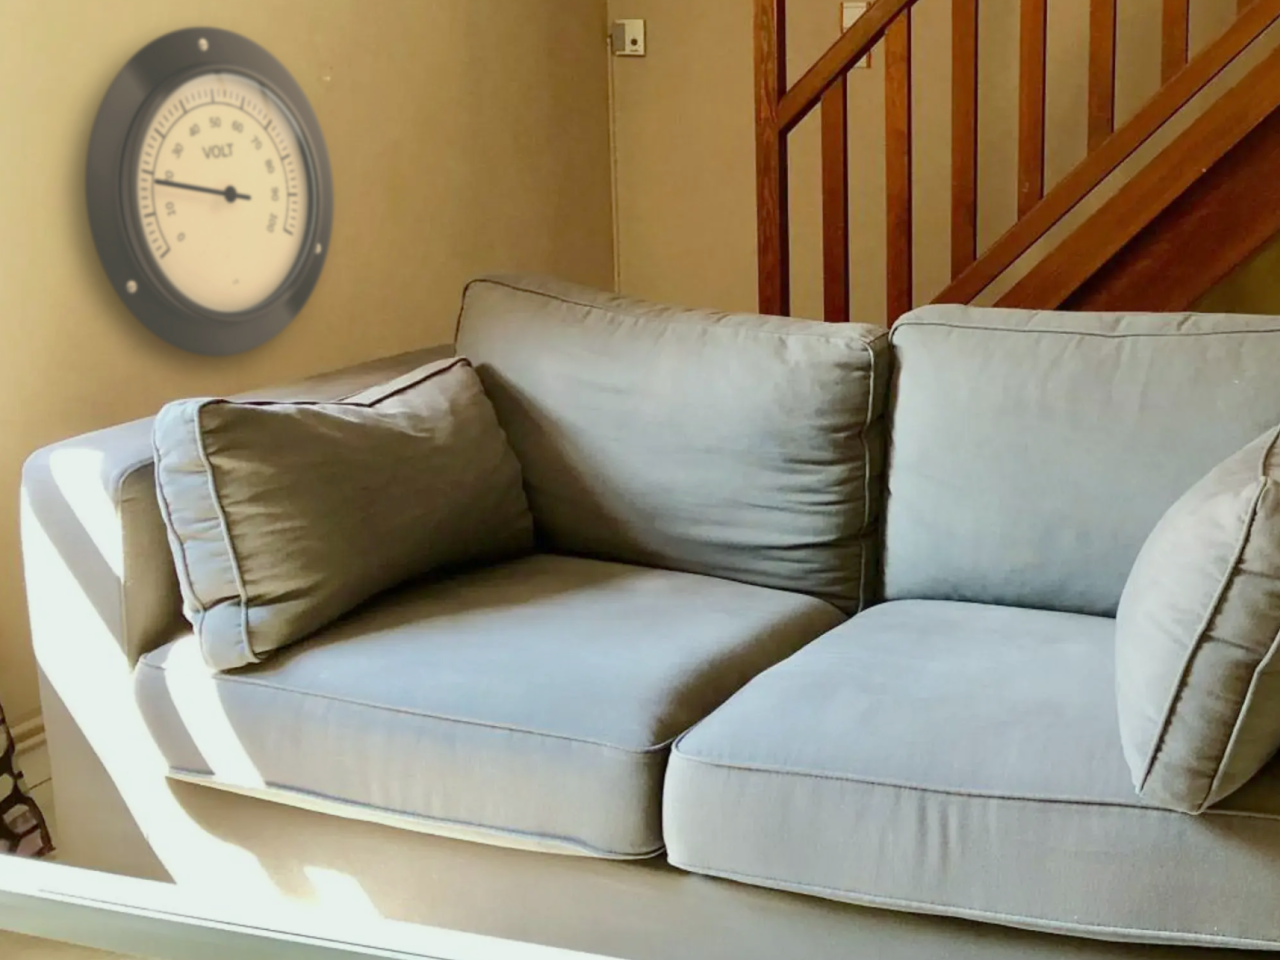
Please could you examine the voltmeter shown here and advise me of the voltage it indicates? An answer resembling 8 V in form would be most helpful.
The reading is 18 V
